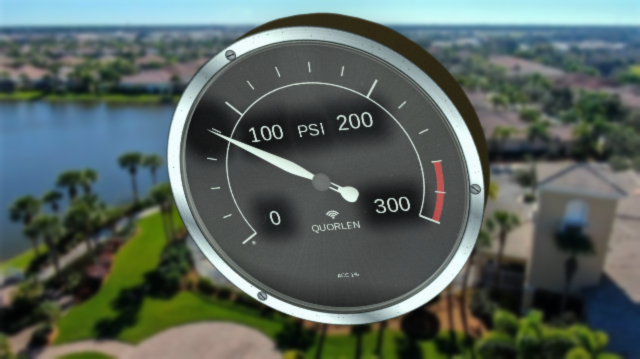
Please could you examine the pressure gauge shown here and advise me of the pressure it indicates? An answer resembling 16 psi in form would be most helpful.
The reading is 80 psi
